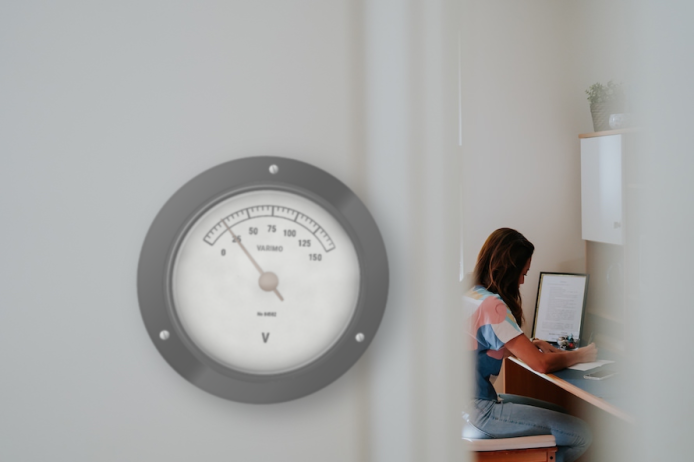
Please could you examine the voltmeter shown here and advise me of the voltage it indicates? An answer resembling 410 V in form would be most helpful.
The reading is 25 V
